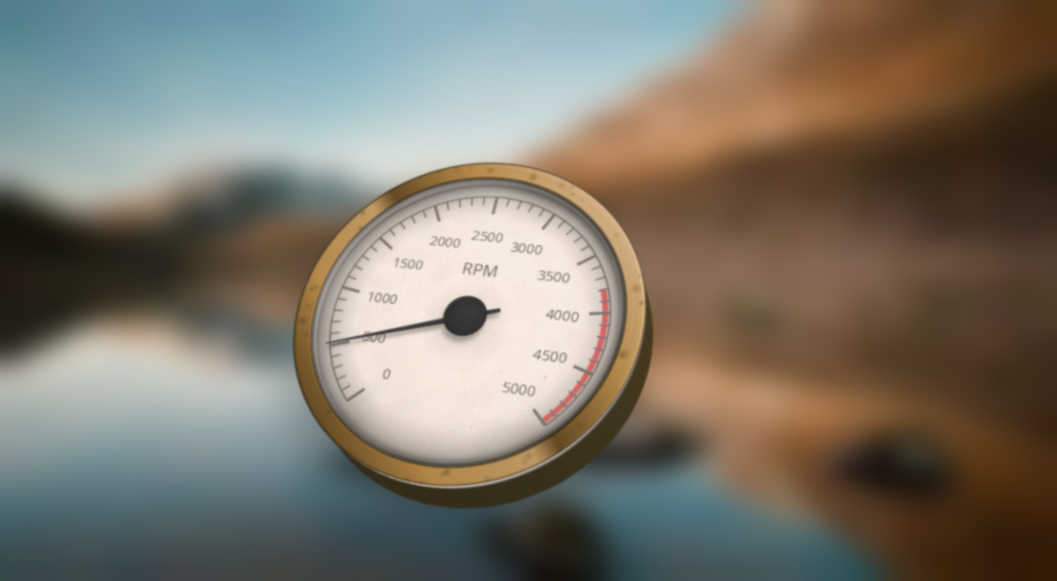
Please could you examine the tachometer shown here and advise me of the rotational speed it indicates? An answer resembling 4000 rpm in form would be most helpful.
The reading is 500 rpm
